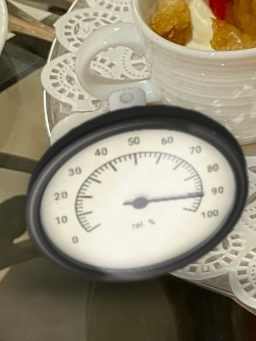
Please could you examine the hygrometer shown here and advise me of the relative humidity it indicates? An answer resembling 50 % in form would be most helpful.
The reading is 90 %
